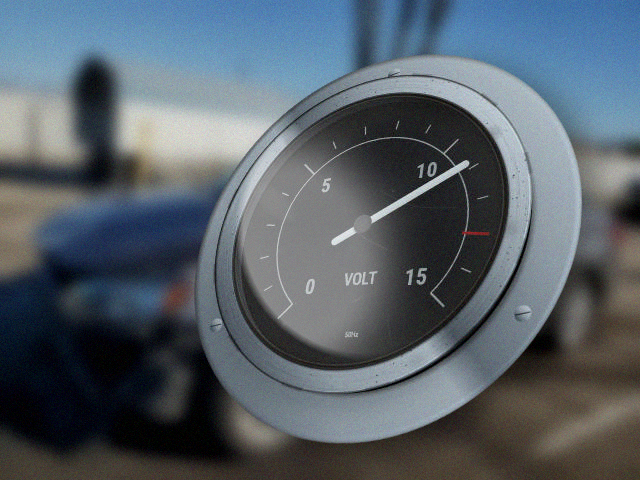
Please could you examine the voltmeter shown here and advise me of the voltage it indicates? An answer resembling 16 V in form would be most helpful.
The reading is 11 V
